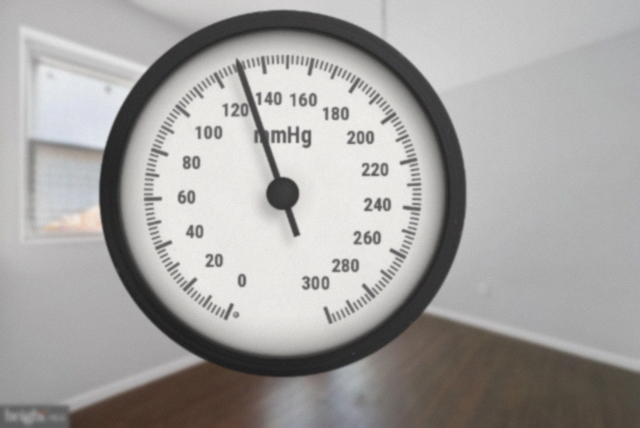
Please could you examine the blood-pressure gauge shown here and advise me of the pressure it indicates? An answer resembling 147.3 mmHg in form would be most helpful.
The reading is 130 mmHg
